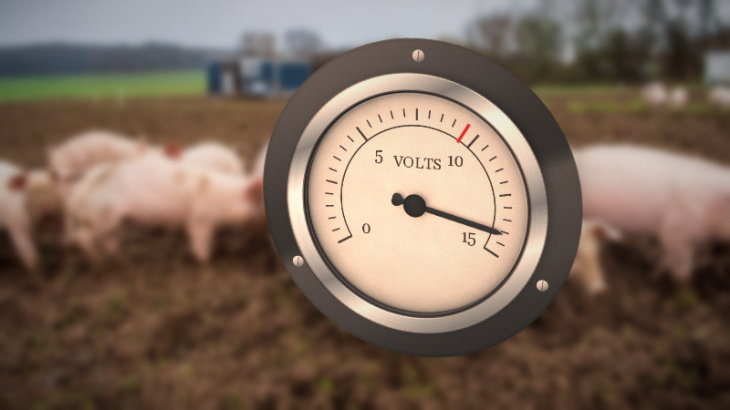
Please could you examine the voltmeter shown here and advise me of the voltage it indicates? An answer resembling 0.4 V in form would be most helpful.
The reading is 14 V
